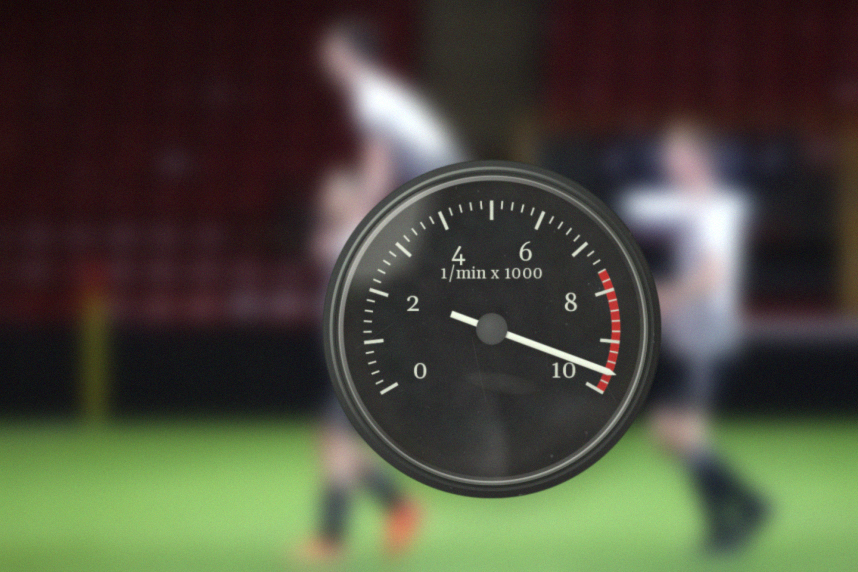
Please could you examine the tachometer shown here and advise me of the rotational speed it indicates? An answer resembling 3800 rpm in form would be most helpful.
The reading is 9600 rpm
